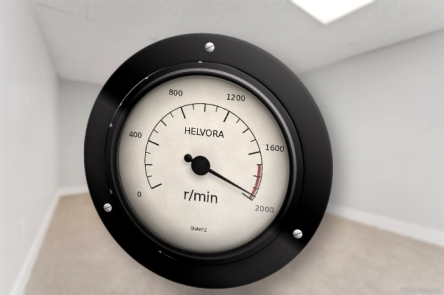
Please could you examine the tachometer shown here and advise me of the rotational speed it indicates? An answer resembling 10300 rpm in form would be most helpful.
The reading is 1950 rpm
